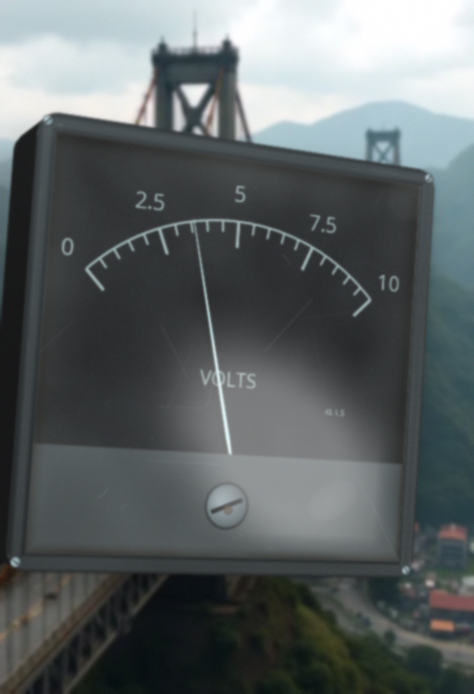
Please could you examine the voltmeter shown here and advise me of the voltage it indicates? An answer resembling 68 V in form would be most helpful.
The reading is 3.5 V
